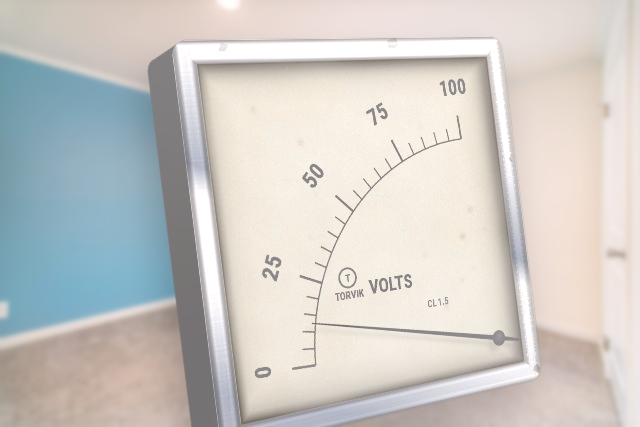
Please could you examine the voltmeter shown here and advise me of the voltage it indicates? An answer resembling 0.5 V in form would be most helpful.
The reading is 12.5 V
